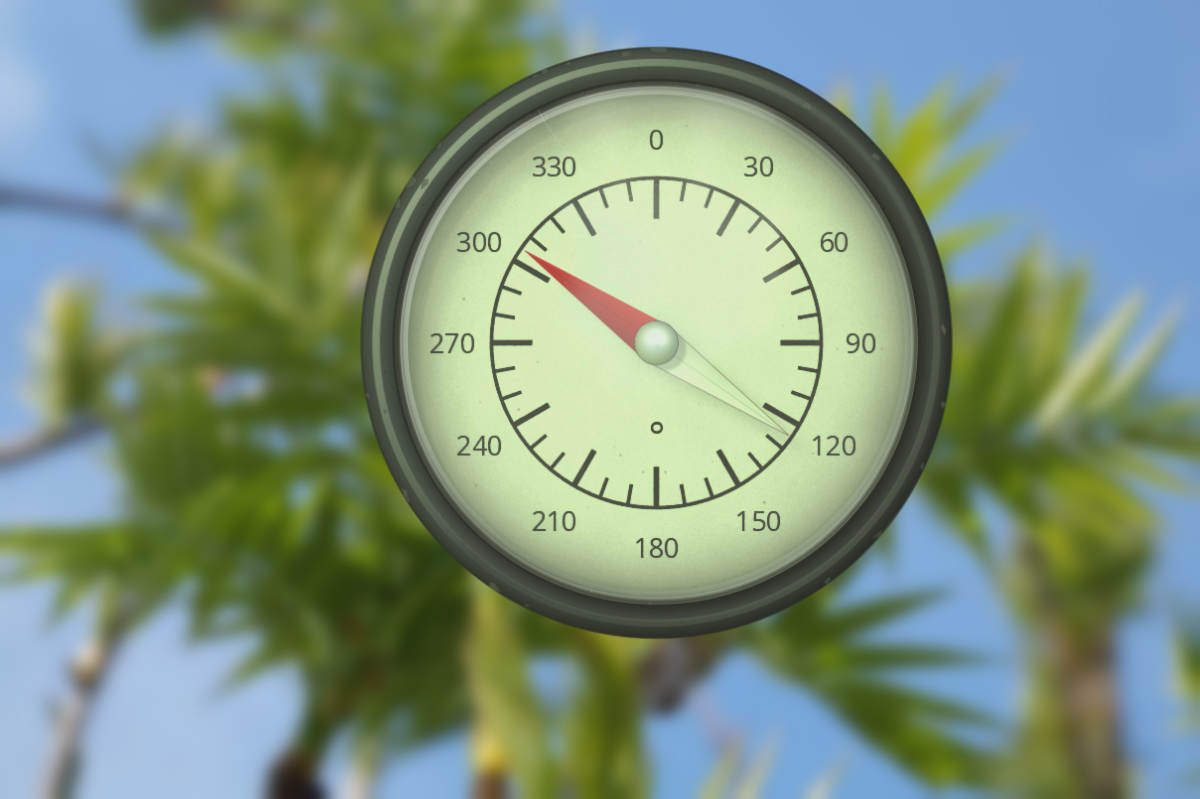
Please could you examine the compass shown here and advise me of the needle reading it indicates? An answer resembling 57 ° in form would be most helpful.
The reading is 305 °
